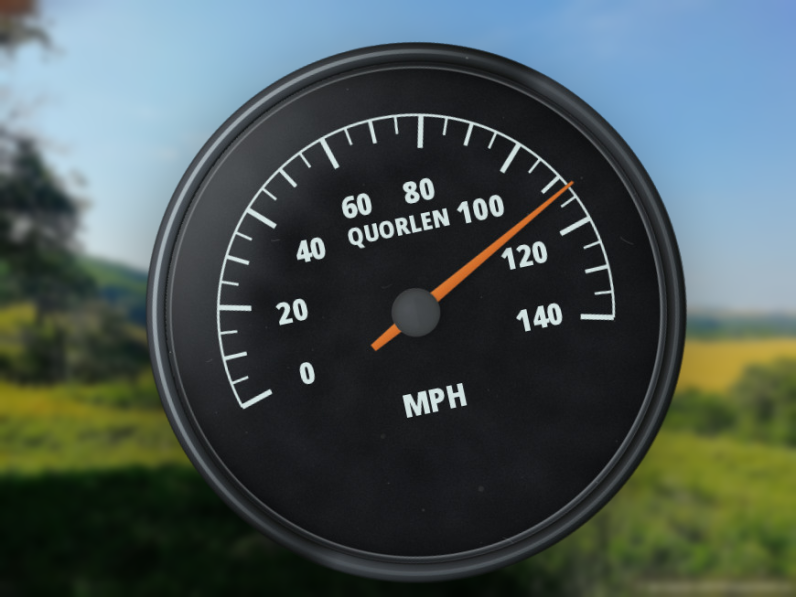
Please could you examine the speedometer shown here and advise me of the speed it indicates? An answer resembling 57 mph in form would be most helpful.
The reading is 112.5 mph
